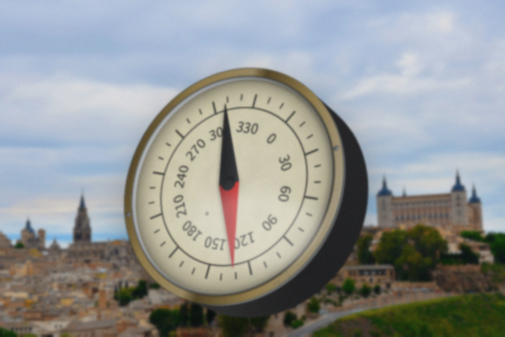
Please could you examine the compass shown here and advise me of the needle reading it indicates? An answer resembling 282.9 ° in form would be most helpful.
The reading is 130 °
